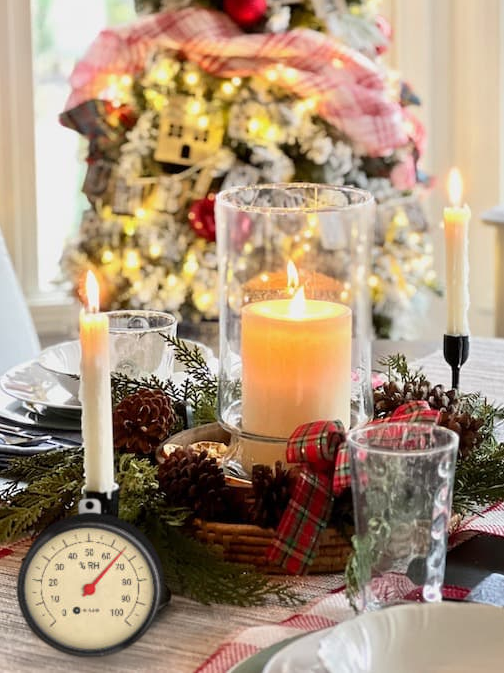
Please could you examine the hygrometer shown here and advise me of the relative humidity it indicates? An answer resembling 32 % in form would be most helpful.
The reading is 65 %
